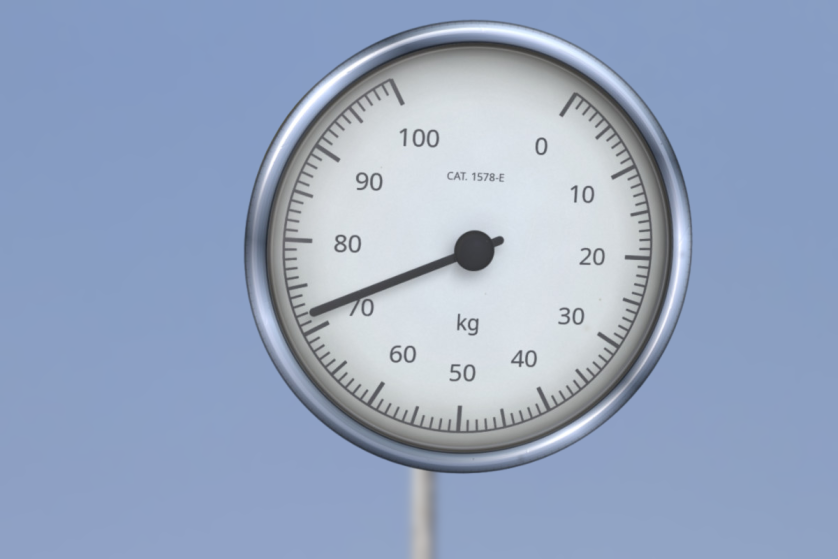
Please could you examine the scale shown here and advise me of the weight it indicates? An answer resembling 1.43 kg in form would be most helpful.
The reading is 72 kg
